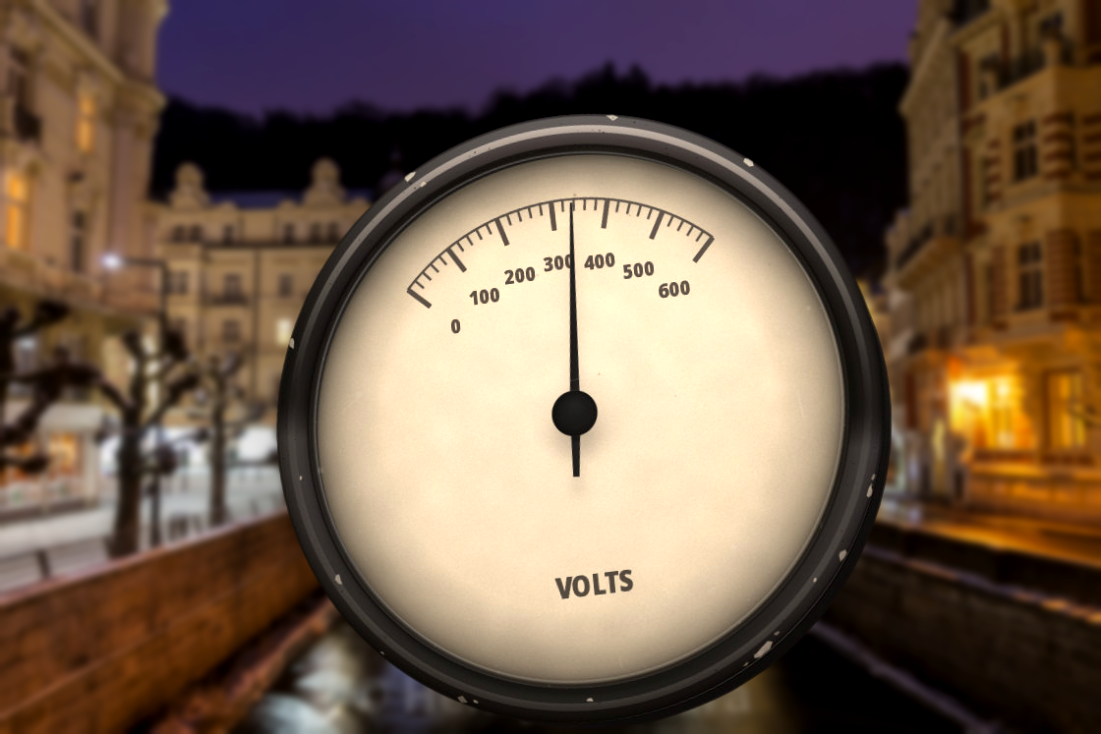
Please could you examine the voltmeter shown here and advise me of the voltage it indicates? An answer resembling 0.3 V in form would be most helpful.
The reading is 340 V
